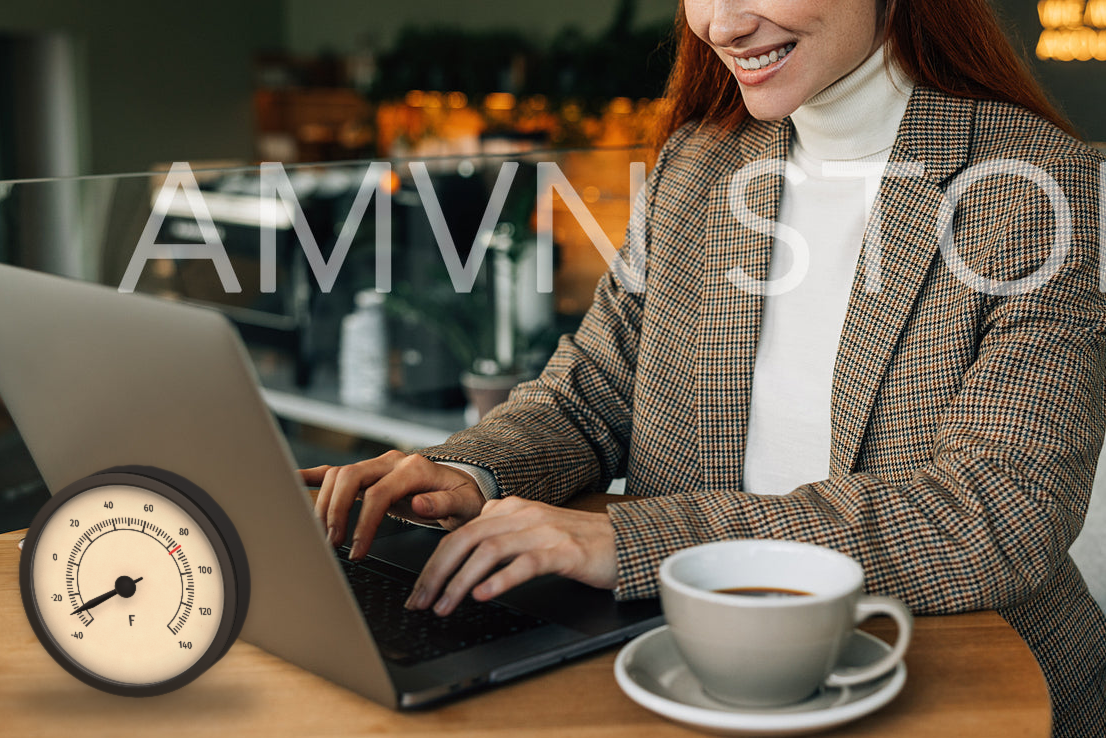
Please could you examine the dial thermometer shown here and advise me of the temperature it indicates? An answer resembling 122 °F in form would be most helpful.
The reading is -30 °F
